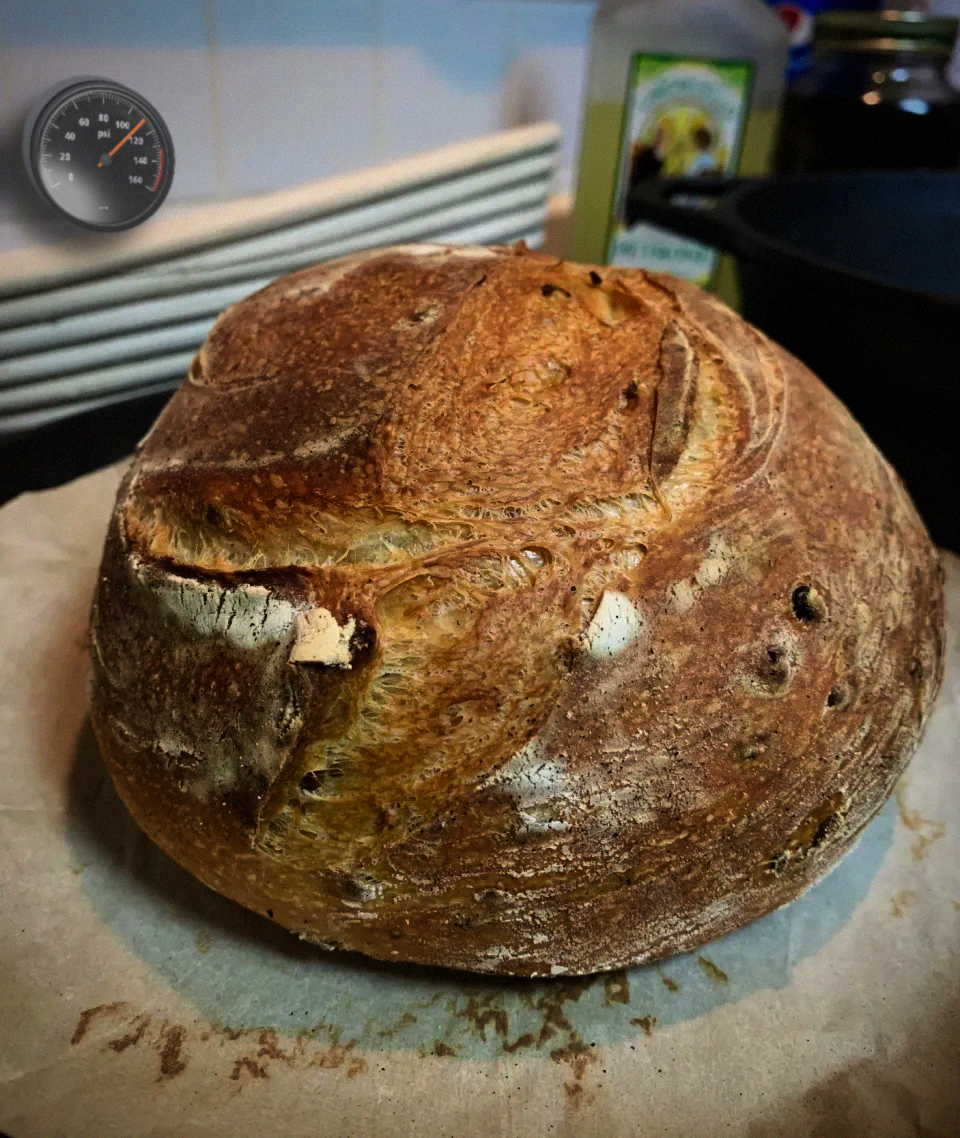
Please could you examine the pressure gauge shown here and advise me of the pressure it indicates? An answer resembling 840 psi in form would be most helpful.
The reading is 110 psi
